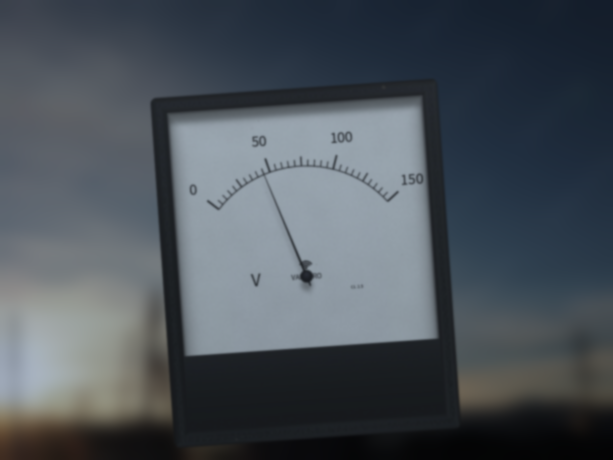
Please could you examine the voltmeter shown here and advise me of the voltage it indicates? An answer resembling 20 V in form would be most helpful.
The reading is 45 V
